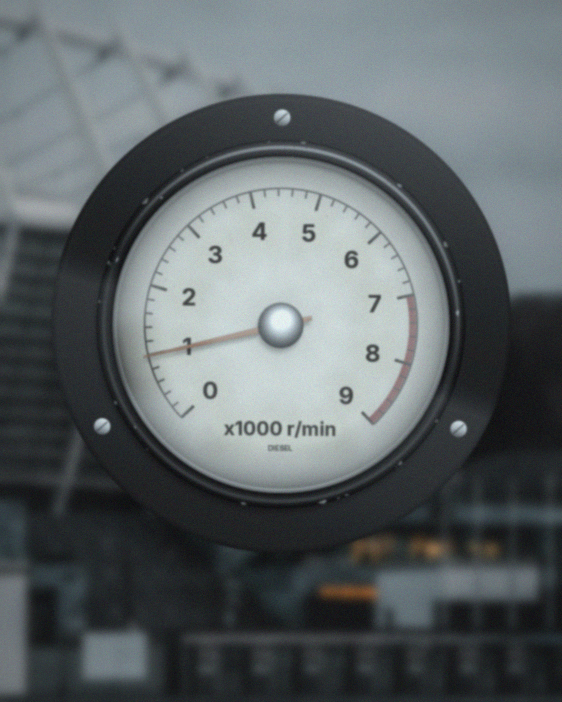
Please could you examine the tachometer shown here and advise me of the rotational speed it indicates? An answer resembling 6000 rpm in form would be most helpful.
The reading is 1000 rpm
